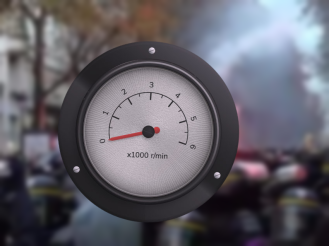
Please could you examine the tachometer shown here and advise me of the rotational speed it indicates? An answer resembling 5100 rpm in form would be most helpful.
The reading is 0 rpm
